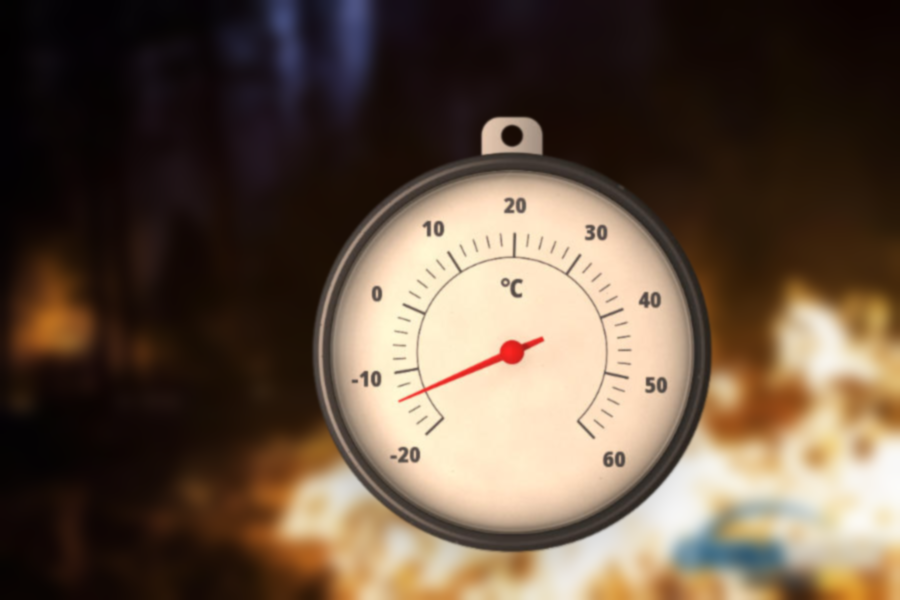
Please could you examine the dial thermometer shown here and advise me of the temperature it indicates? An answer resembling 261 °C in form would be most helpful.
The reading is -14 °C
